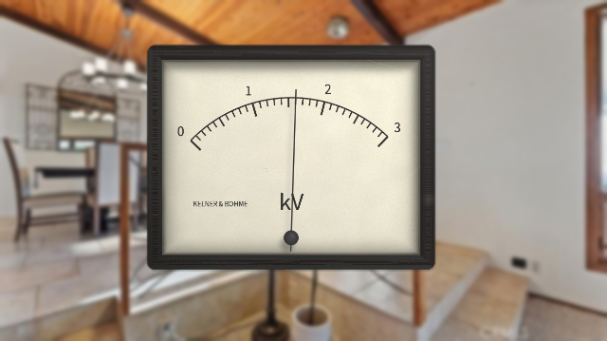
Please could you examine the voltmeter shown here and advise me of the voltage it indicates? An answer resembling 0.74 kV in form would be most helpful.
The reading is 1.6 kV
